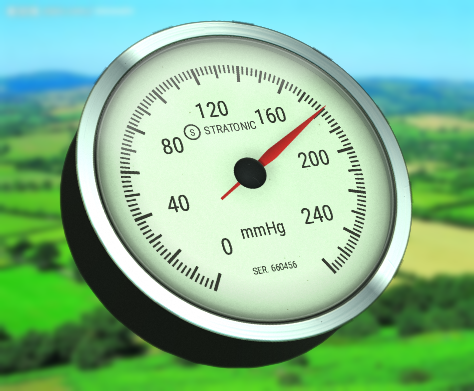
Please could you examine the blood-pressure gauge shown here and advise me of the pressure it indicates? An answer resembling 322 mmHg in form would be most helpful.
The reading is 180 mmHg
